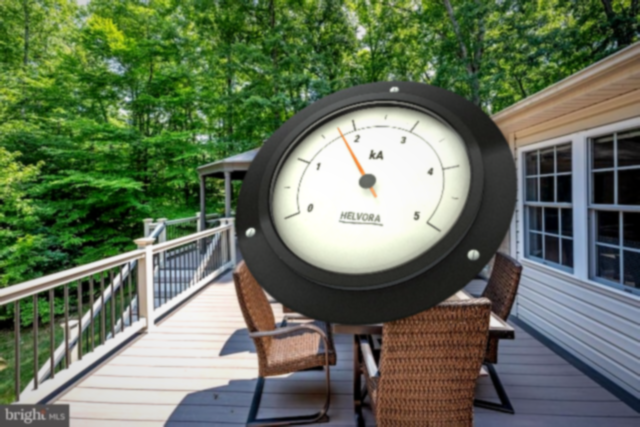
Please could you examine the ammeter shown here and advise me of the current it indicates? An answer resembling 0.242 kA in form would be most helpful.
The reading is 1.75 kA
